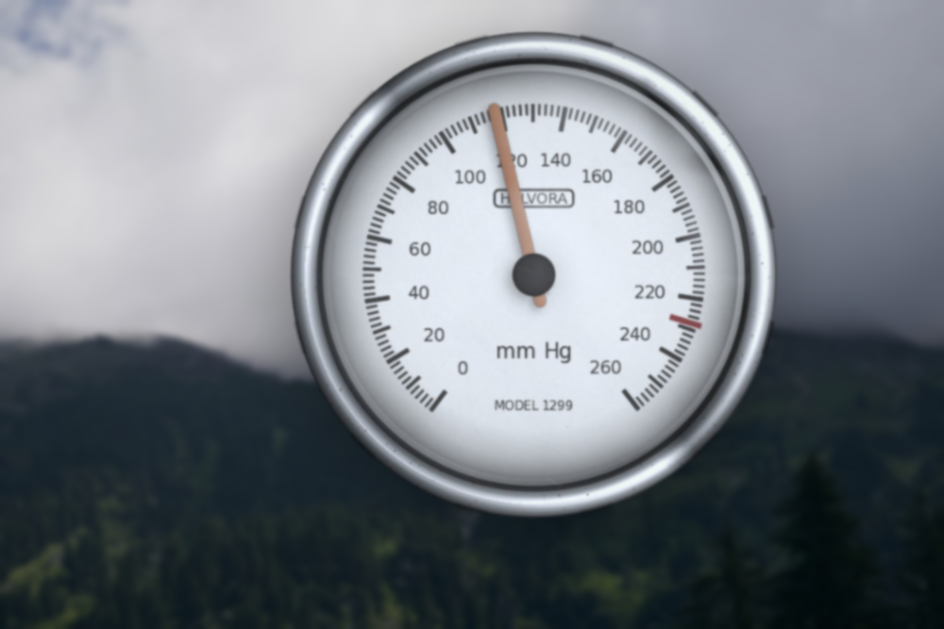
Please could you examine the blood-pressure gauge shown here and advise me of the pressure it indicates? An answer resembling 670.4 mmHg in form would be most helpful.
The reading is 118 mmHg
